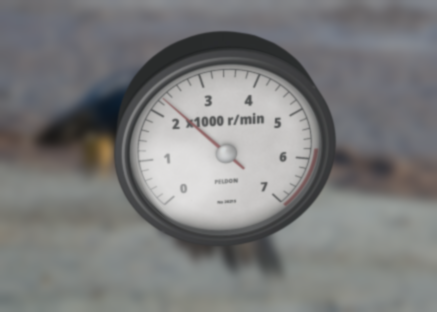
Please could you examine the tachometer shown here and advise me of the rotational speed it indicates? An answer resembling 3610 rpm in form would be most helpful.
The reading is 2300 rpm
